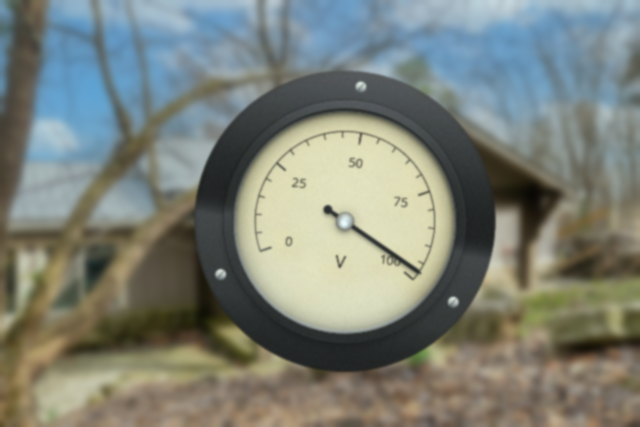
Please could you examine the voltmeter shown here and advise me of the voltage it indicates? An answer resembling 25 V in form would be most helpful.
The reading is 97.5 V
